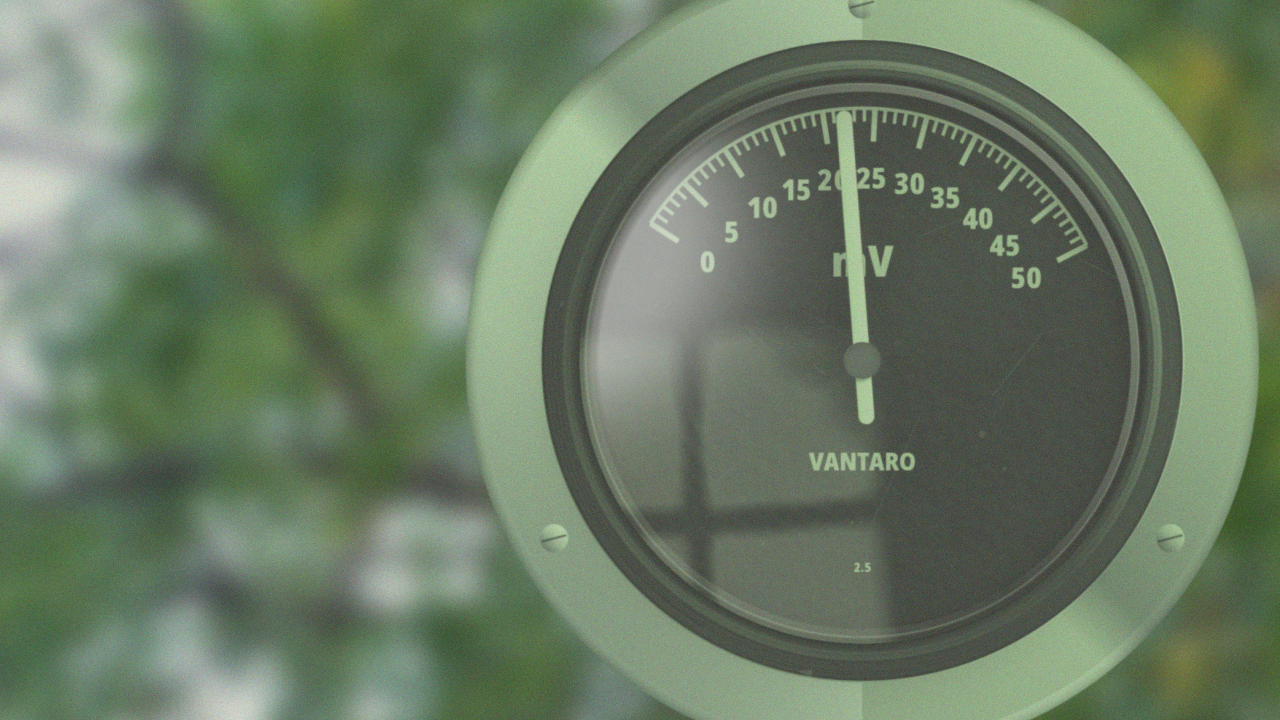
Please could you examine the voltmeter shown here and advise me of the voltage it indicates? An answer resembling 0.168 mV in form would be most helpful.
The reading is 22 mV
